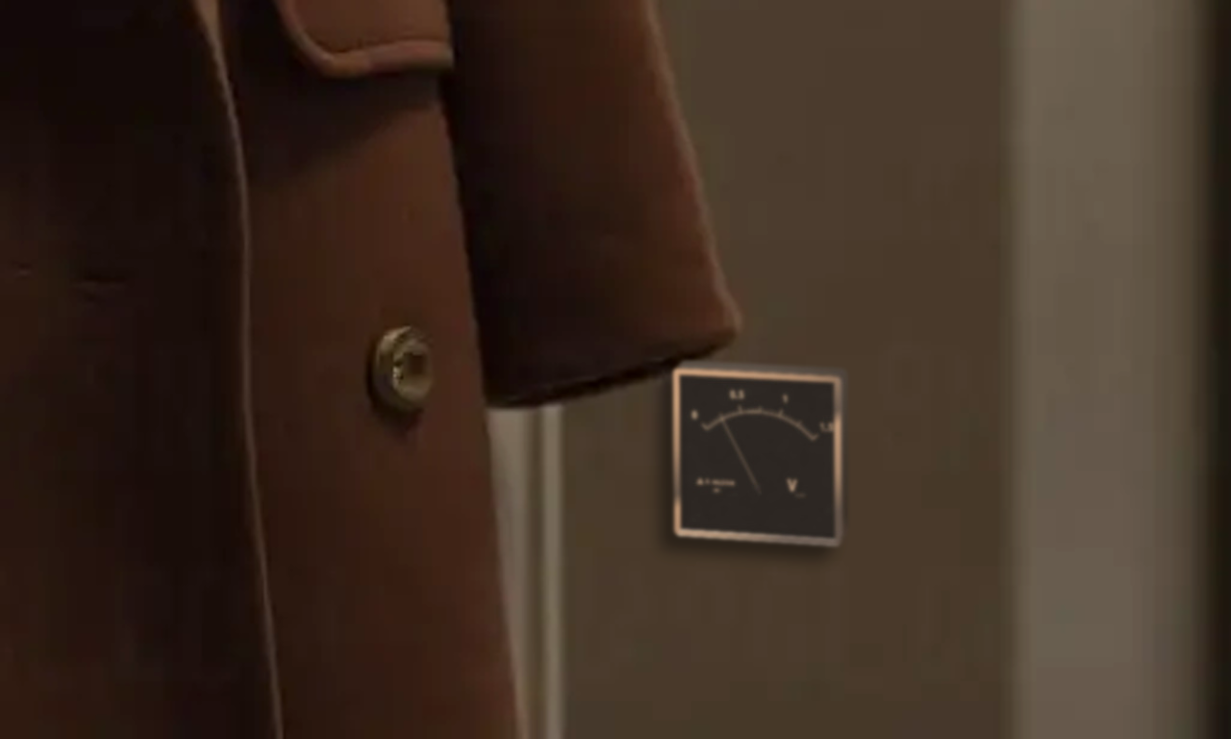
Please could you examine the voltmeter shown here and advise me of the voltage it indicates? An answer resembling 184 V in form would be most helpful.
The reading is 0.25 V
